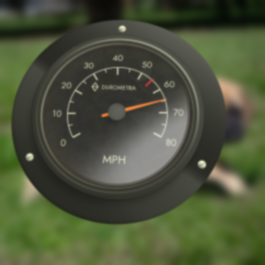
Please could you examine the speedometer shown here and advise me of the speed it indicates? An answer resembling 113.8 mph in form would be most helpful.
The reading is 65 mph
